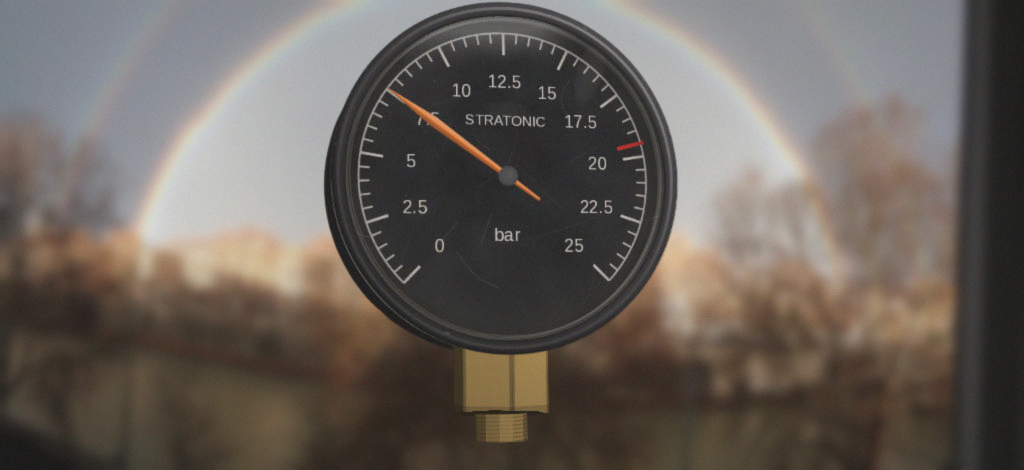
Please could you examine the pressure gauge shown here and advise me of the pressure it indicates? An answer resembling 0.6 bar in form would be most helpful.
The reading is 7.5 bar
